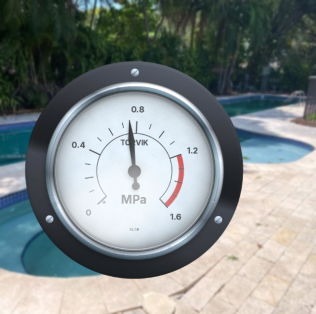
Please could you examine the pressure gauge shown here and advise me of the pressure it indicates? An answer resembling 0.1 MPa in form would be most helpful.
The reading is 0.75 MPa
